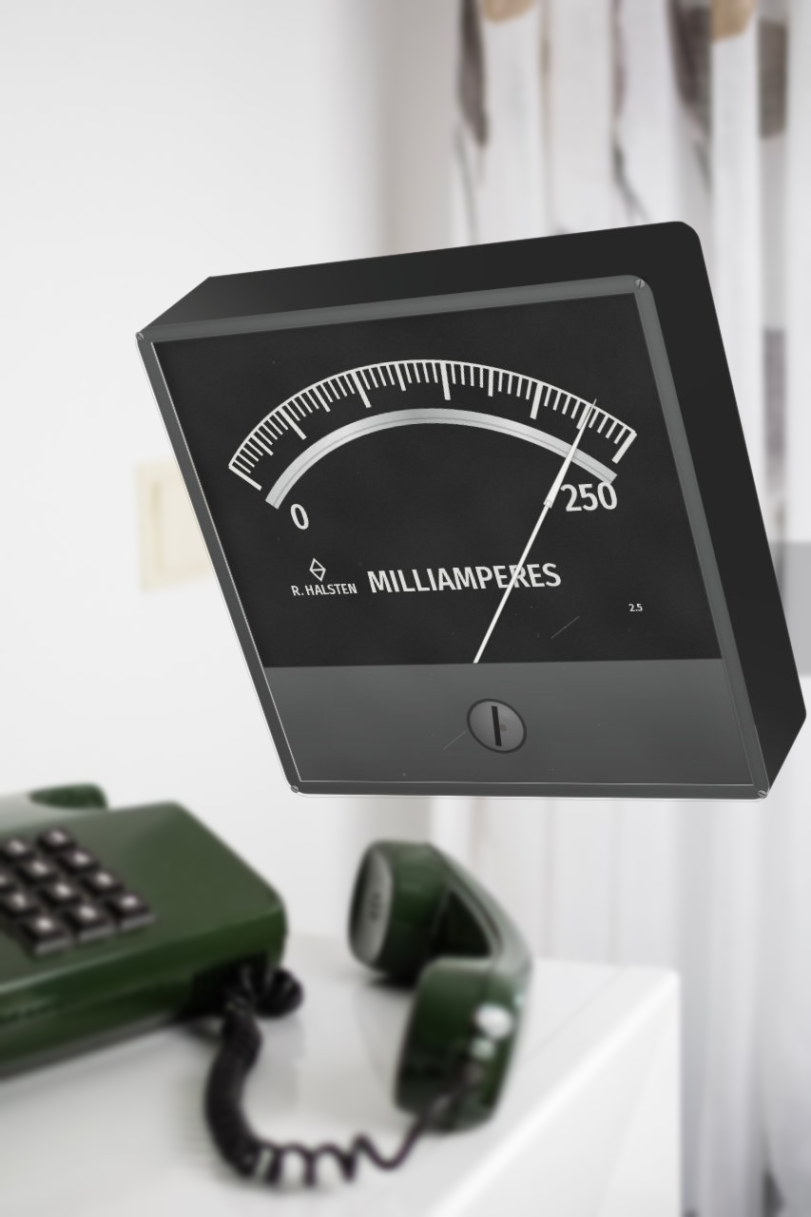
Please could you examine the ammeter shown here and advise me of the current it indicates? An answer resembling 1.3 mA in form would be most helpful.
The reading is 227.5 mA
